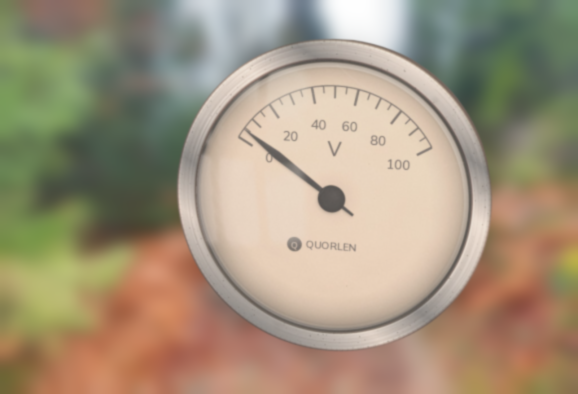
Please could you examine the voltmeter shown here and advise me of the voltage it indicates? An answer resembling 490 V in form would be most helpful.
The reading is 5 V
